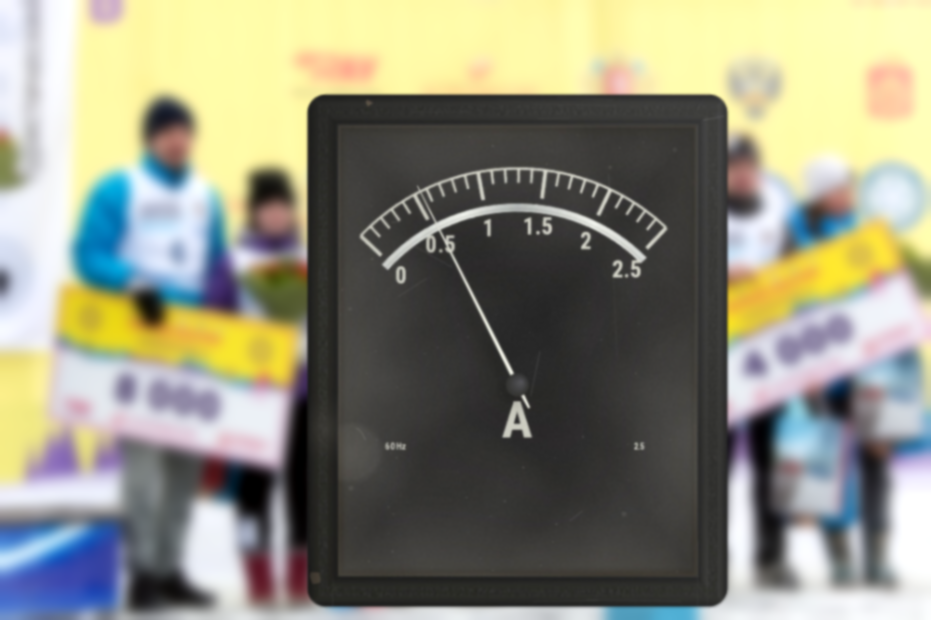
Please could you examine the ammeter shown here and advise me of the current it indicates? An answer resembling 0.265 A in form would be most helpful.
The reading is 0.55 A
